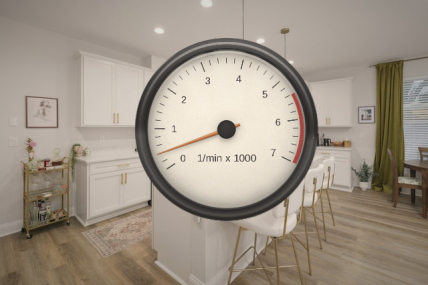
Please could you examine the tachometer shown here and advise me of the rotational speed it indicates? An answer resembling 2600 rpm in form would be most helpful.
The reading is 400 rpm
